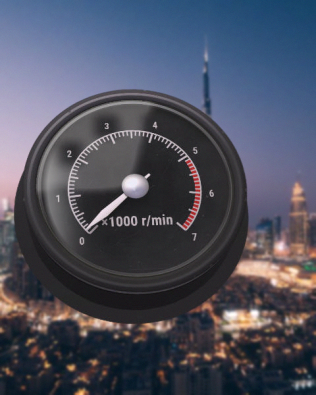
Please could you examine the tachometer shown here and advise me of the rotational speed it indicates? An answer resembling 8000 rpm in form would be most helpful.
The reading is 100 rpm
